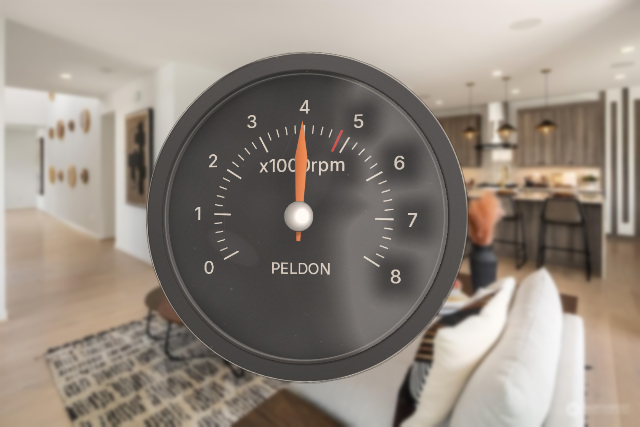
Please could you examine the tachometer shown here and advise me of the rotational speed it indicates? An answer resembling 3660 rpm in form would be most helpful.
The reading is 4000 rpm
